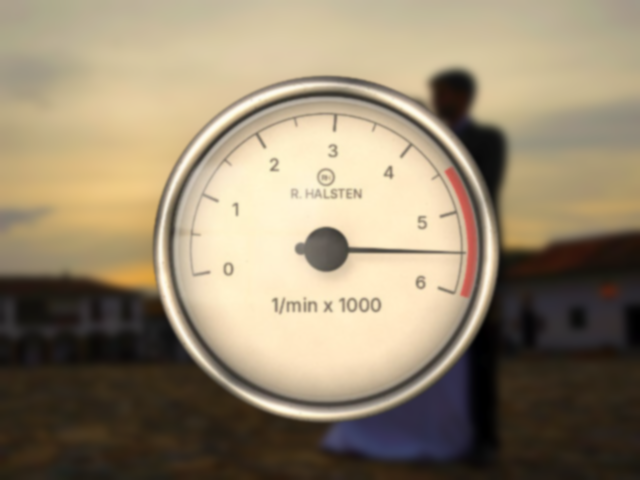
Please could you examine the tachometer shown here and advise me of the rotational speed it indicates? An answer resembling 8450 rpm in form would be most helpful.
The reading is 5500 rpm
